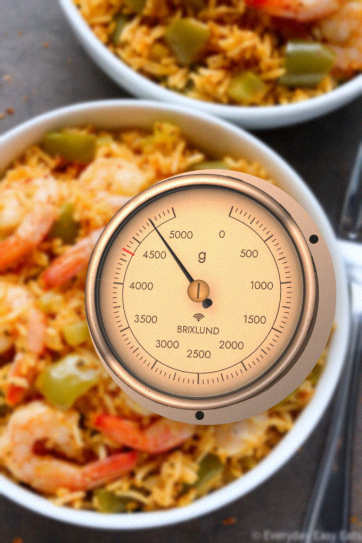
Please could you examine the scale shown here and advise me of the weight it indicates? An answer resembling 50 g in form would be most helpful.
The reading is 4750 g
